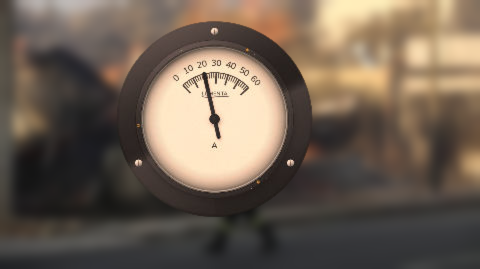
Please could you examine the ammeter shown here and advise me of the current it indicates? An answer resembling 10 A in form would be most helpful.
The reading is 20 A
